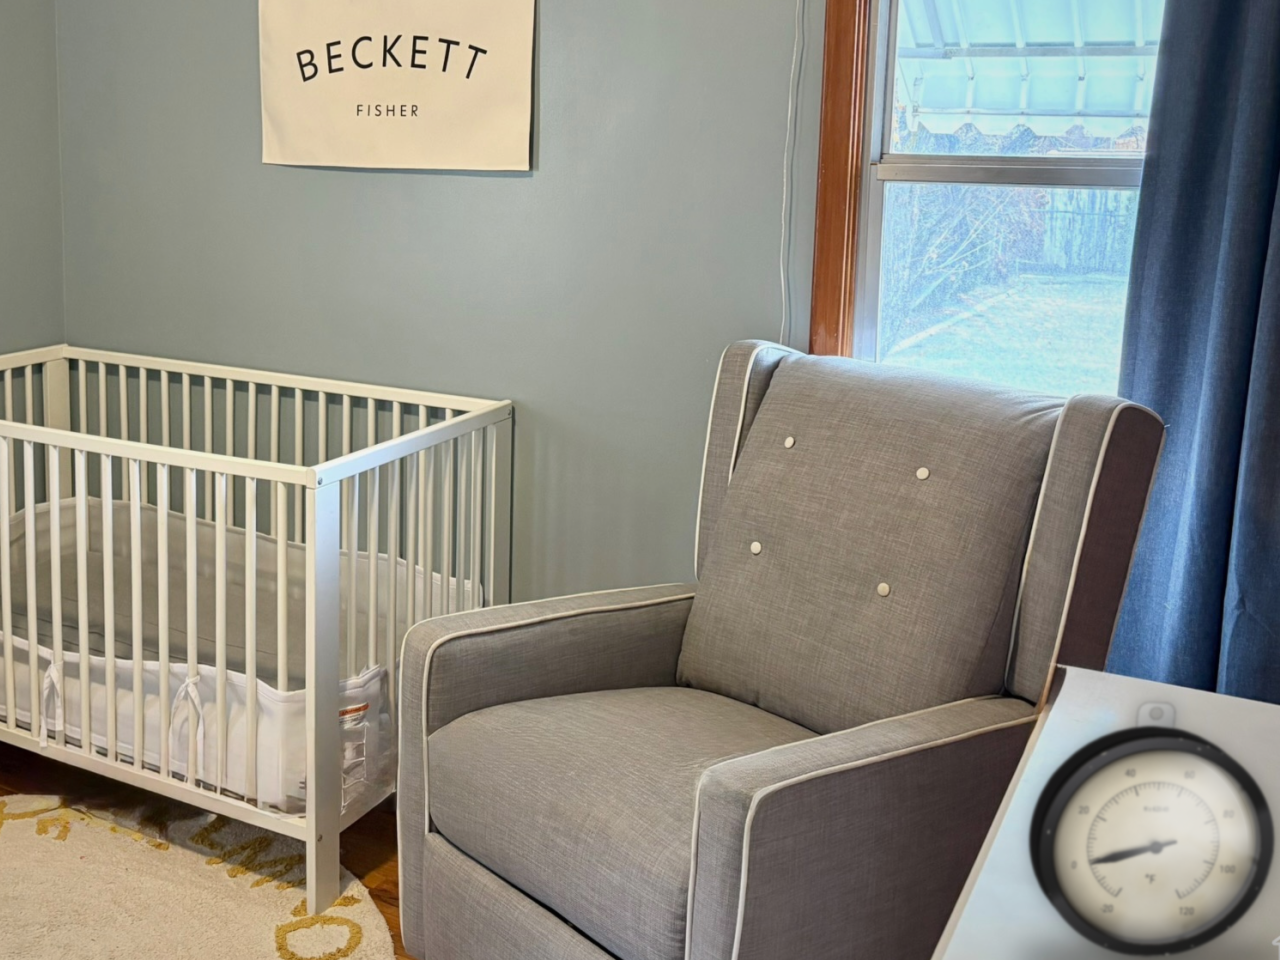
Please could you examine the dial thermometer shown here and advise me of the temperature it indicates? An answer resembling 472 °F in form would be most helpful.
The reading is 0 °F
